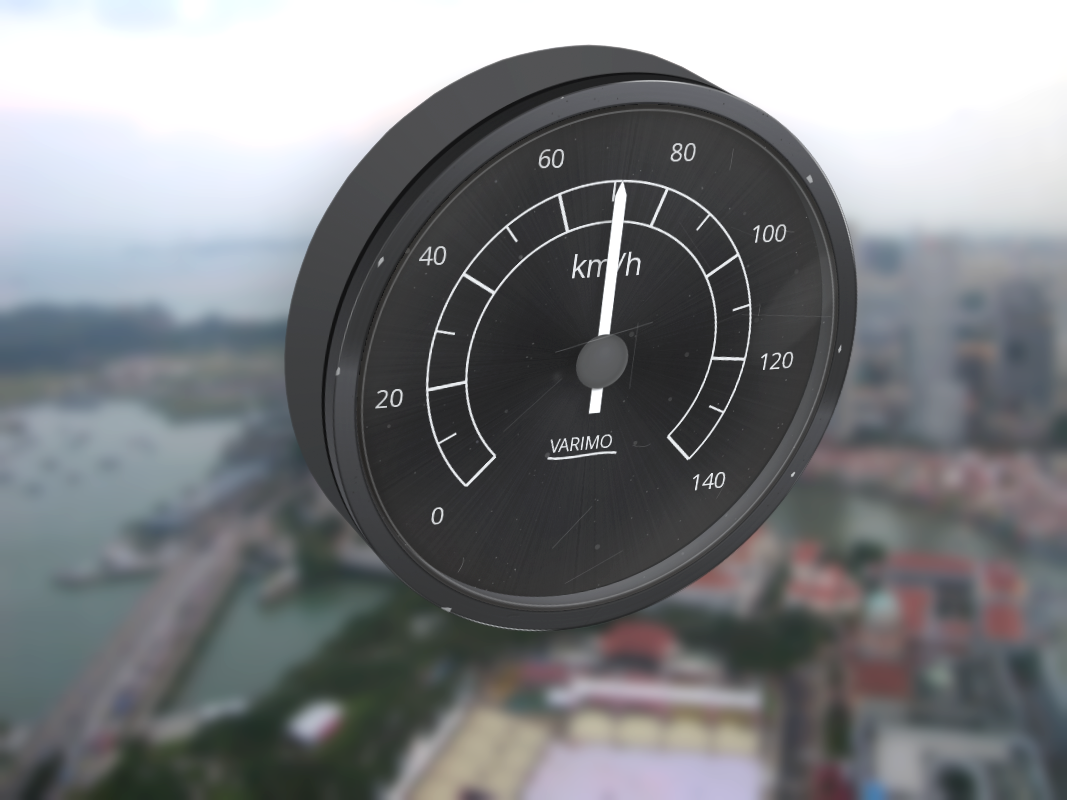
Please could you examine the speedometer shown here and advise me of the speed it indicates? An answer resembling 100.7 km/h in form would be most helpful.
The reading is 70 km/h
